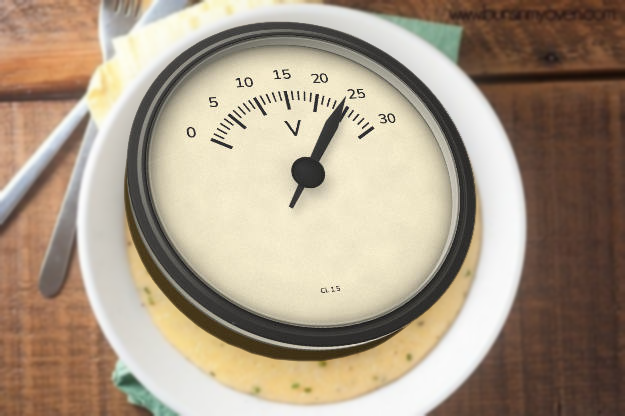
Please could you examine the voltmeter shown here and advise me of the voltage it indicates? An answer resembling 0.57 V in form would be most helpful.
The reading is 24 V
